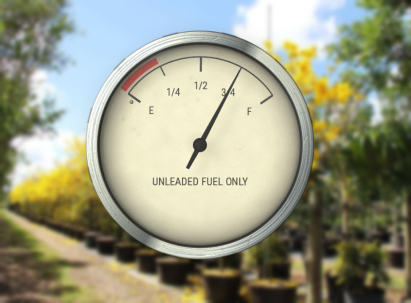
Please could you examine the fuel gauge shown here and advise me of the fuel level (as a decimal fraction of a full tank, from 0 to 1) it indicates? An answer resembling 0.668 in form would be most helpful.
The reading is 0.75
